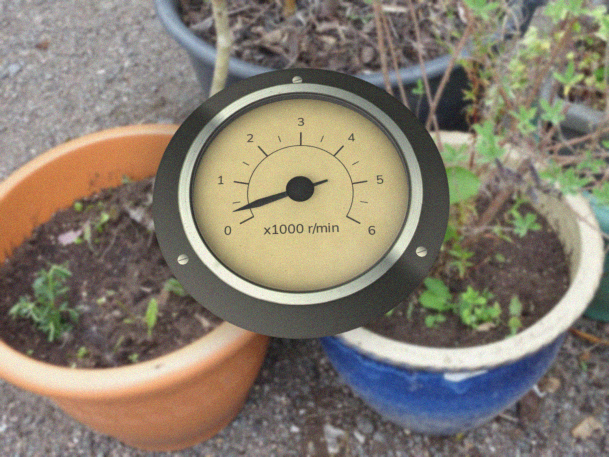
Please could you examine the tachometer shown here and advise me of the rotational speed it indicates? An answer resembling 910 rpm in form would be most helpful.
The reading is 250 rpm
